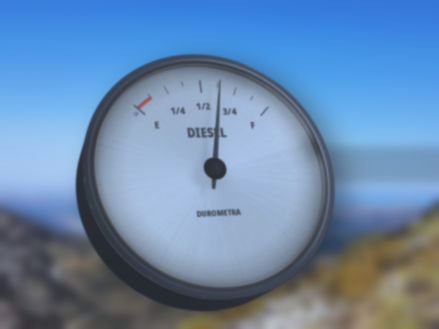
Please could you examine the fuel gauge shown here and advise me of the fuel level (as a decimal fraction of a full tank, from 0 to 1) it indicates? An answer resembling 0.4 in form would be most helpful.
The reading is 0.625
